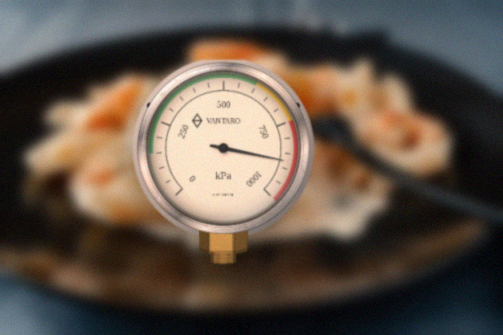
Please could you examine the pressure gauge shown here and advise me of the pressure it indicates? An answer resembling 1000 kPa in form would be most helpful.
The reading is 875 kPa
